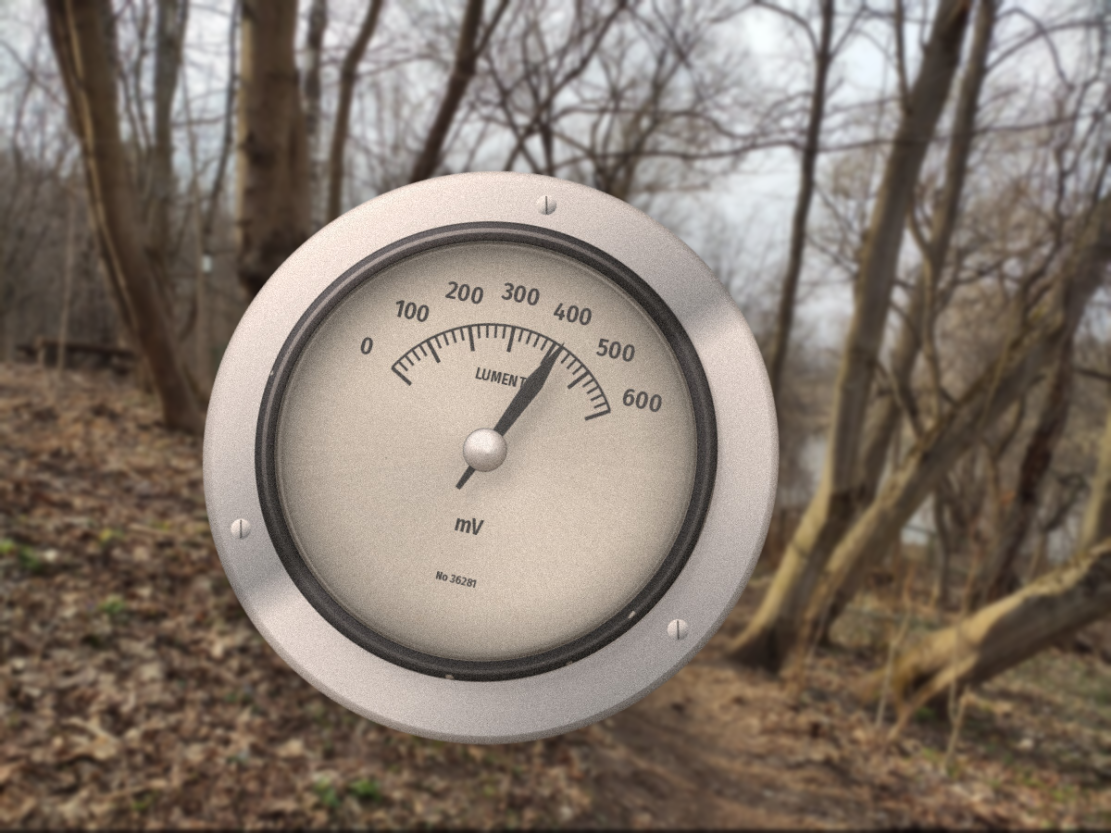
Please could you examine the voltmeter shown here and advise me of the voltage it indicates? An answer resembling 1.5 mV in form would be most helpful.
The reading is 420 mV
